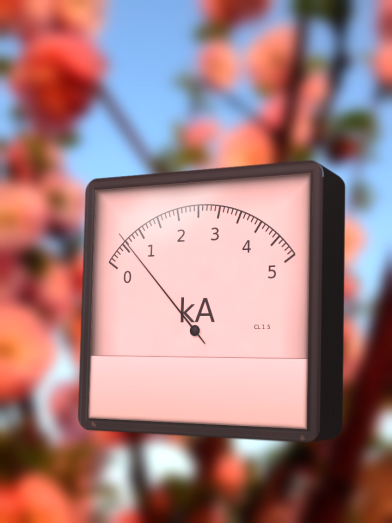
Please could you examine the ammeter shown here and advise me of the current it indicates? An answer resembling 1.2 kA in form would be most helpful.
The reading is 0.6 kA
